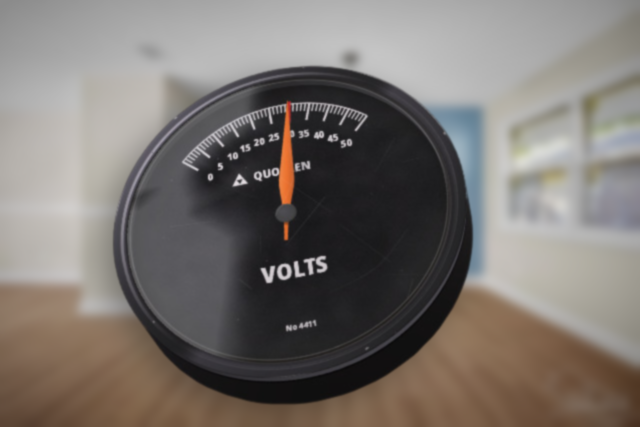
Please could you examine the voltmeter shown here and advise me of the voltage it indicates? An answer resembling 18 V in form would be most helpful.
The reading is 30 V
